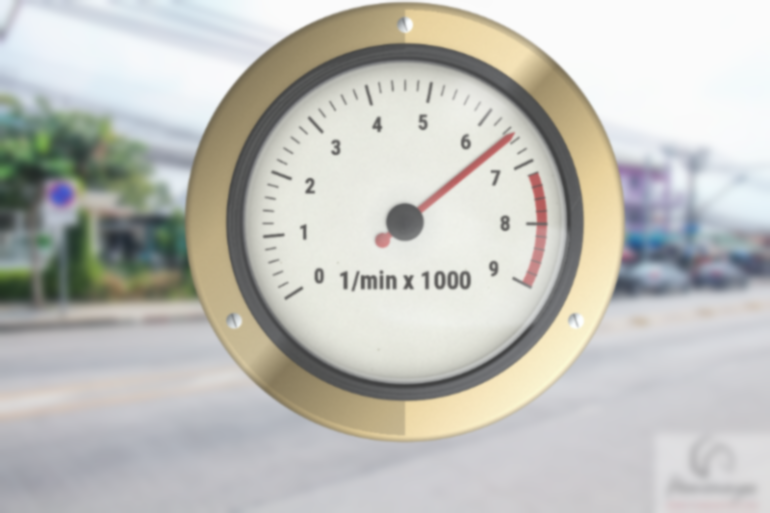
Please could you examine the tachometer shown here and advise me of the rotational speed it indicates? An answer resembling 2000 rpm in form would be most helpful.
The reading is 6500 rpm
